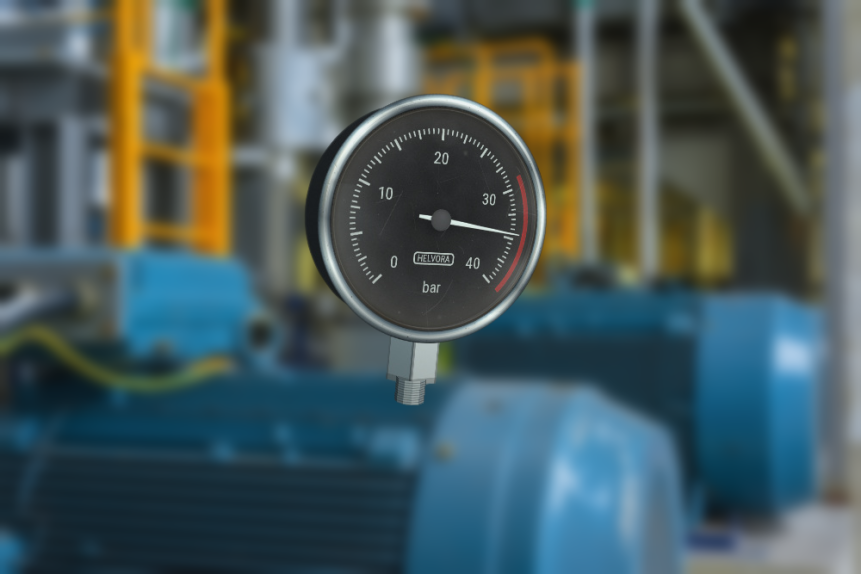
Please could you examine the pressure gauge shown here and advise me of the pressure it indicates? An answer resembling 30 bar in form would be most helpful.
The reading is 34.5 bar
